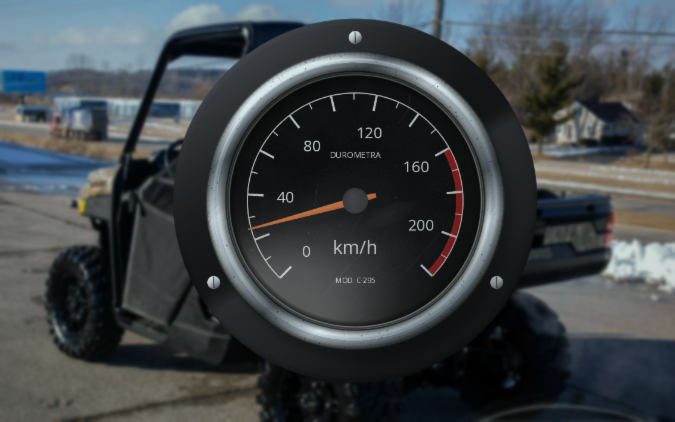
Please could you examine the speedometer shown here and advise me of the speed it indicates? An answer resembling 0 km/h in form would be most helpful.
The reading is 25 km/h
